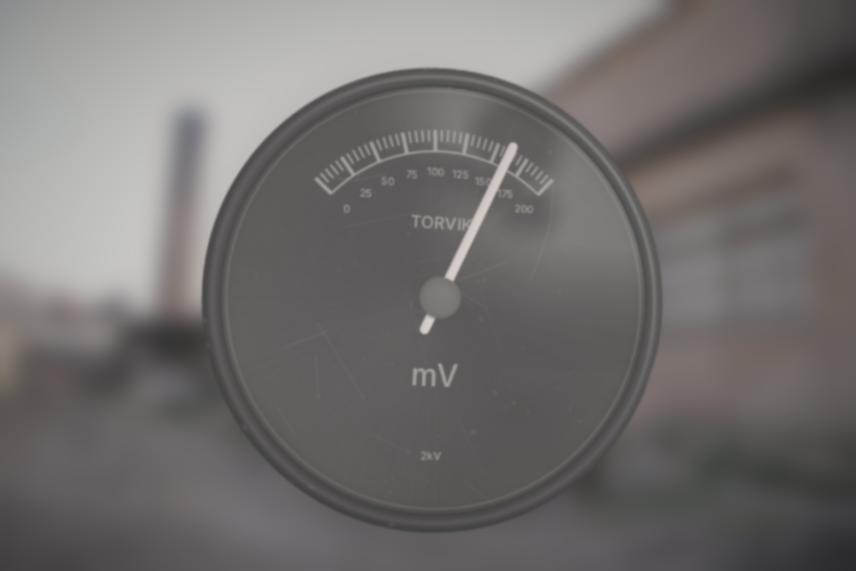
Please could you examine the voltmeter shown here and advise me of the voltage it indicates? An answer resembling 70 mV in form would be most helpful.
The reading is 160 mV
